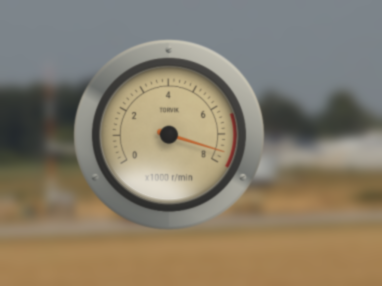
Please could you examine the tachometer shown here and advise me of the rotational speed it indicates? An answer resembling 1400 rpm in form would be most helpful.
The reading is 7600 rpm
